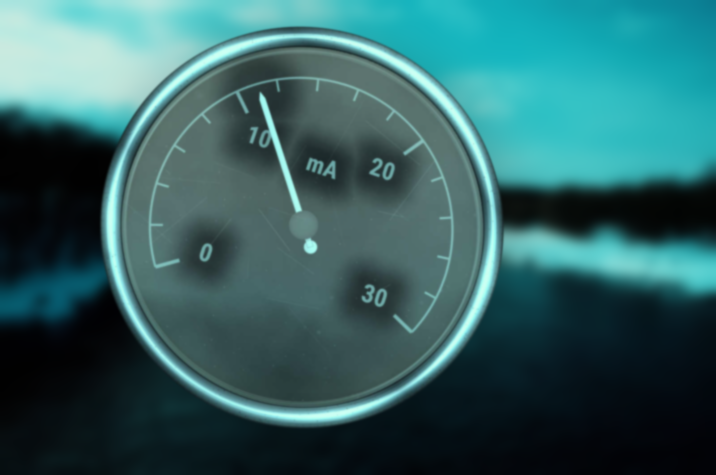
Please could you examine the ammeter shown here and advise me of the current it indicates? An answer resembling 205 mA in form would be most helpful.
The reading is 11 mA
